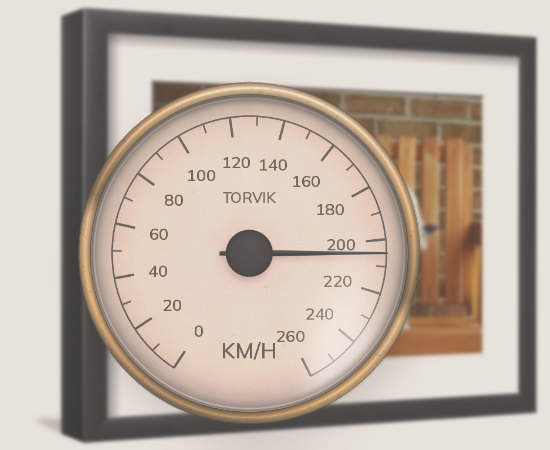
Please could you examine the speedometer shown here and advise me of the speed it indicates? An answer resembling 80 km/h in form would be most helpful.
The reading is 205 km/h
